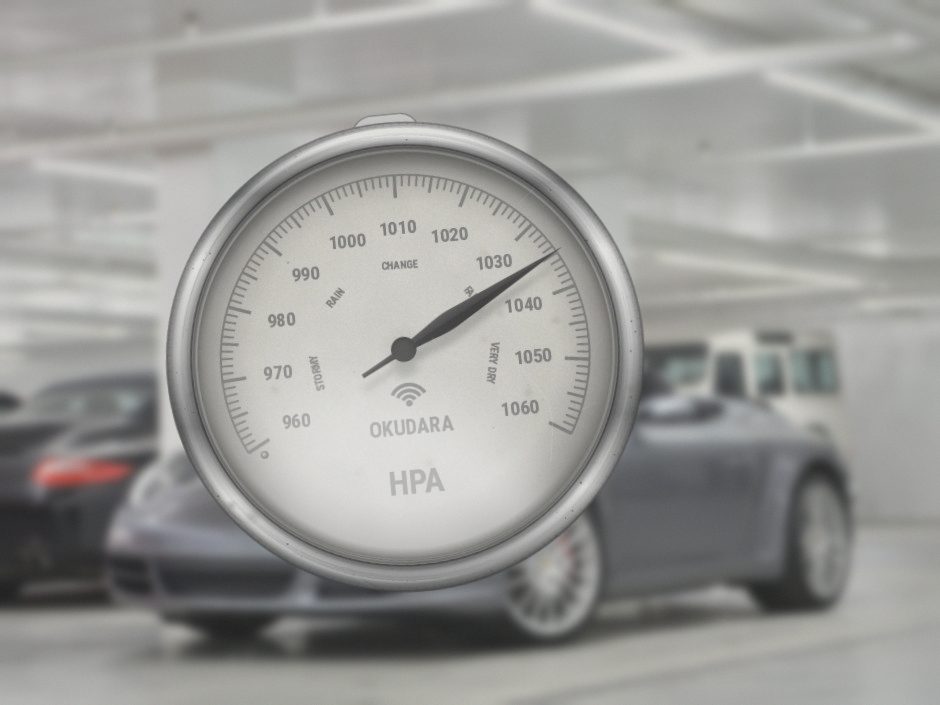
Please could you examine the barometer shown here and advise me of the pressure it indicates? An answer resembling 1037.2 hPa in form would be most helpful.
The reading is 1035 hPa
